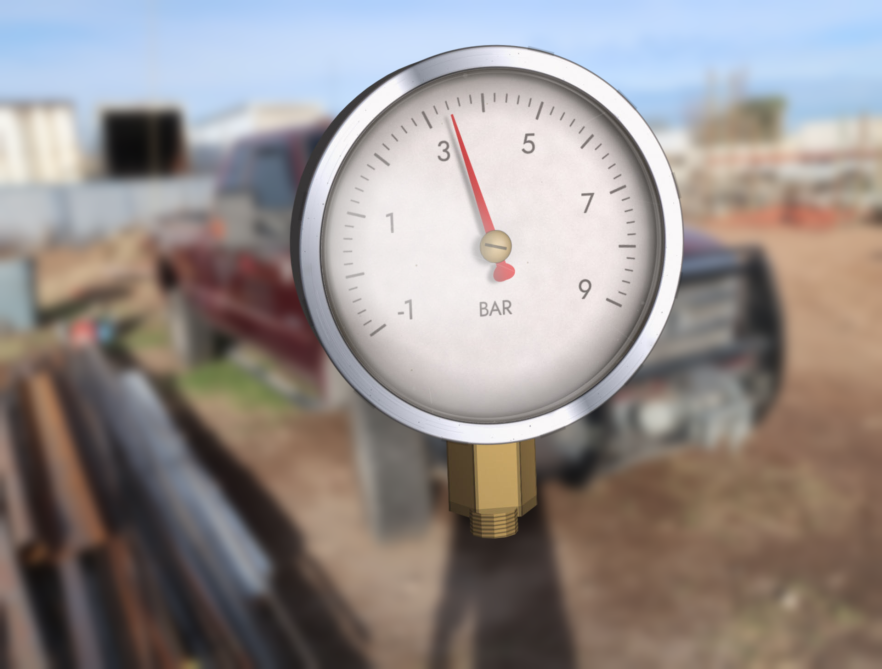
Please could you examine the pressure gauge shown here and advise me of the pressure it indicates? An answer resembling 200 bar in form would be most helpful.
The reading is 3.4 bar
